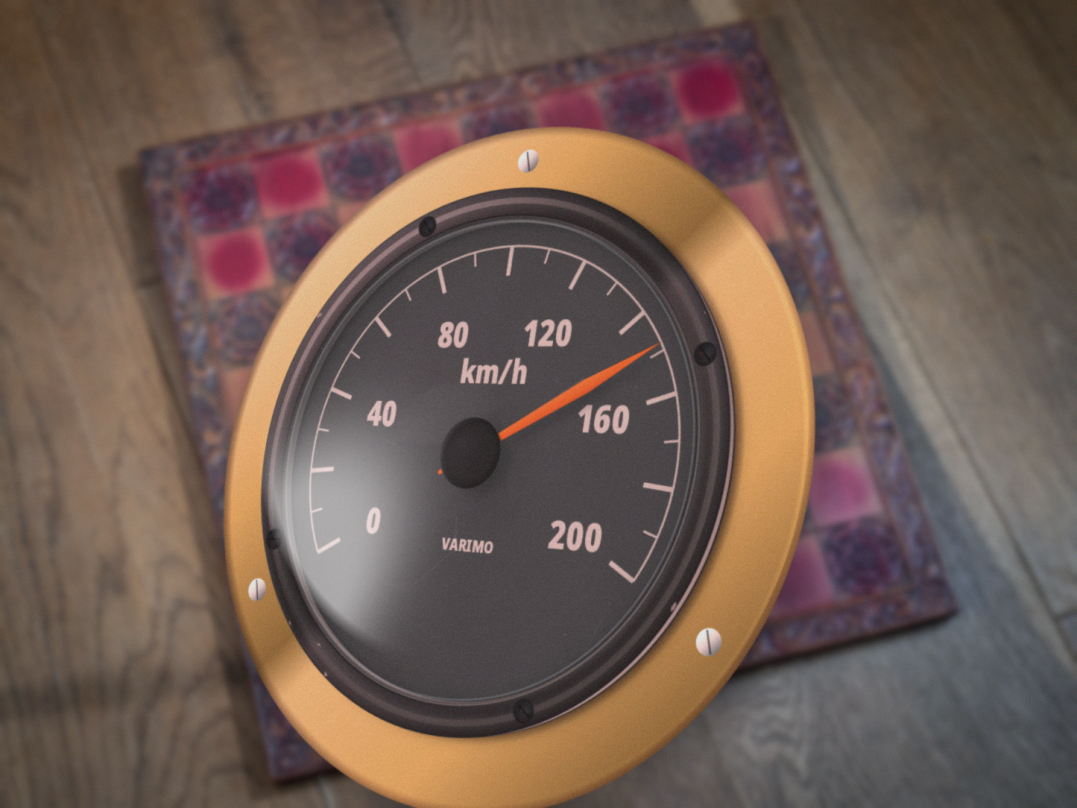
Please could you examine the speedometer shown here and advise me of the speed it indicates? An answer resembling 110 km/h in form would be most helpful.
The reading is 150 km/h
